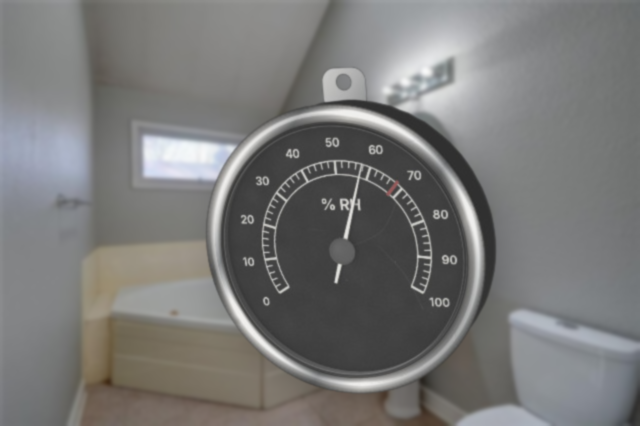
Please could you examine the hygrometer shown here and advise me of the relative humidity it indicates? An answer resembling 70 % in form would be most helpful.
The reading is 58 %
